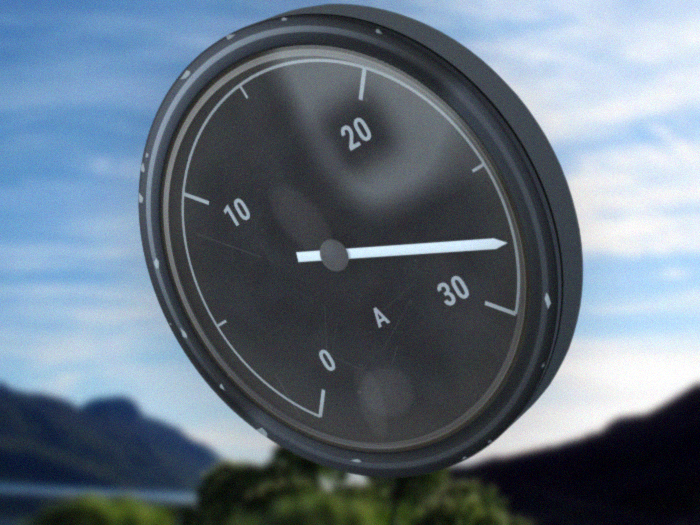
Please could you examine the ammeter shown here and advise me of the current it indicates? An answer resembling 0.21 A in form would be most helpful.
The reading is 27.5 A
